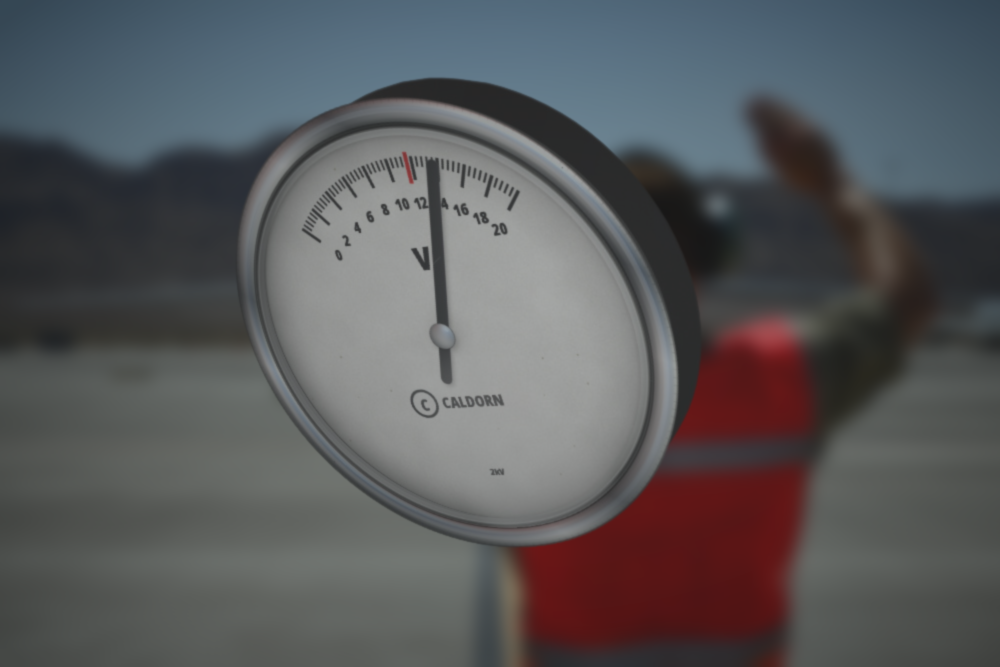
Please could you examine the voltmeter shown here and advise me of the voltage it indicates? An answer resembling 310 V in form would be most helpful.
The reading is 14 V
